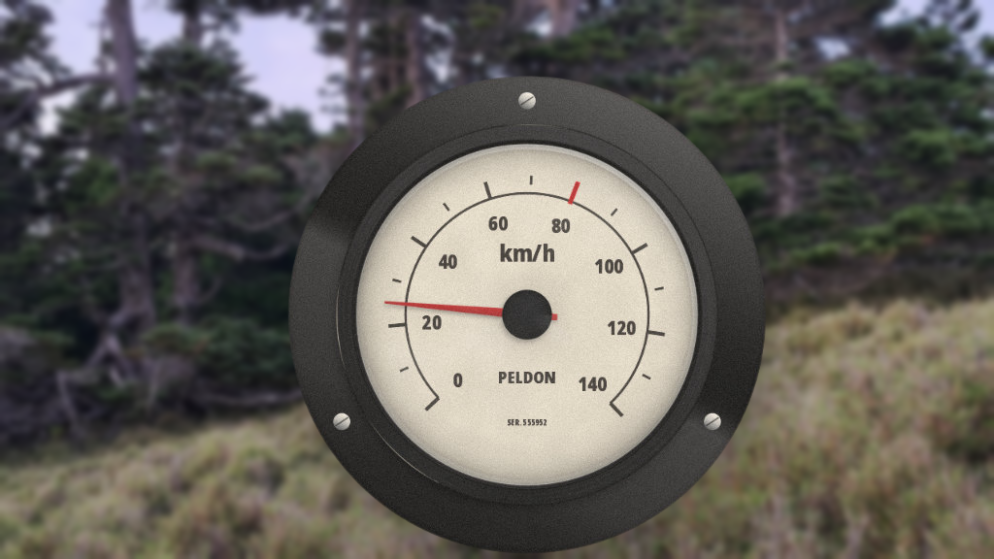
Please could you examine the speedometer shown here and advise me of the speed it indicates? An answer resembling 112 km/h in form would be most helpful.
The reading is 25 km/h
